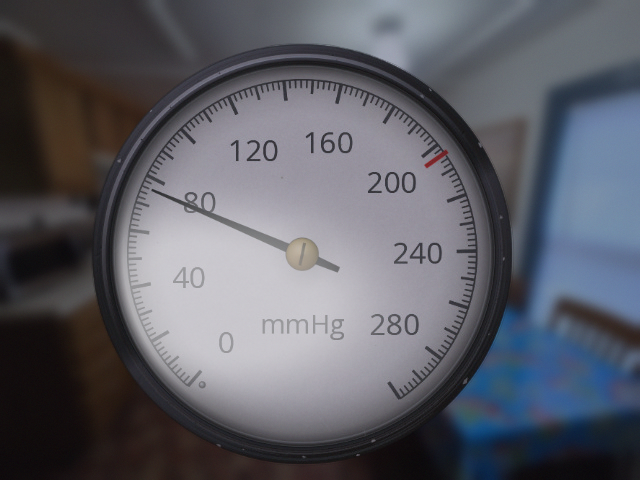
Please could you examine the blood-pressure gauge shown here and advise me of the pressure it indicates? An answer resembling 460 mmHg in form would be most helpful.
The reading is 76 mmHg
